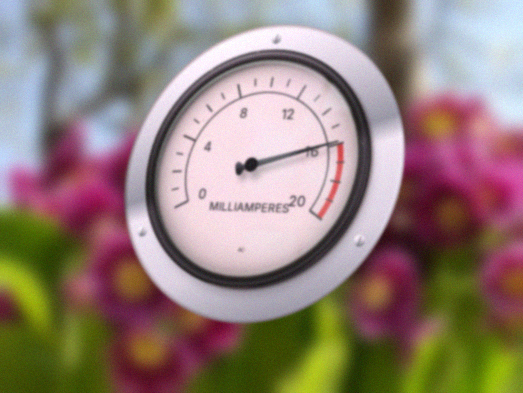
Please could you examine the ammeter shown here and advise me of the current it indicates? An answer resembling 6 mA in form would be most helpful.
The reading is 16 mA
